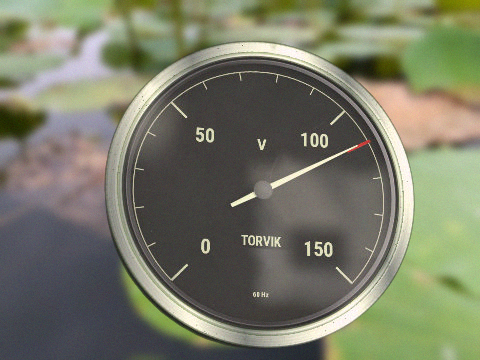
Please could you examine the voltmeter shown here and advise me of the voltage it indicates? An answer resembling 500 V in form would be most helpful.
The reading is 110 V
